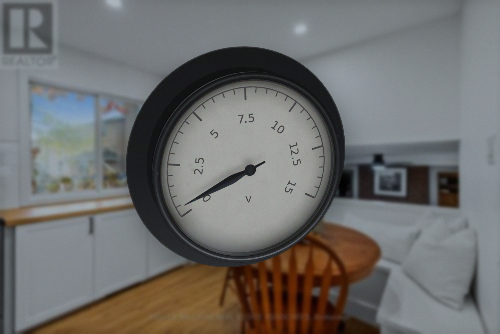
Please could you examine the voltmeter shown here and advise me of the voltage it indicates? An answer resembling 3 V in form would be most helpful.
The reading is 0.5 V
